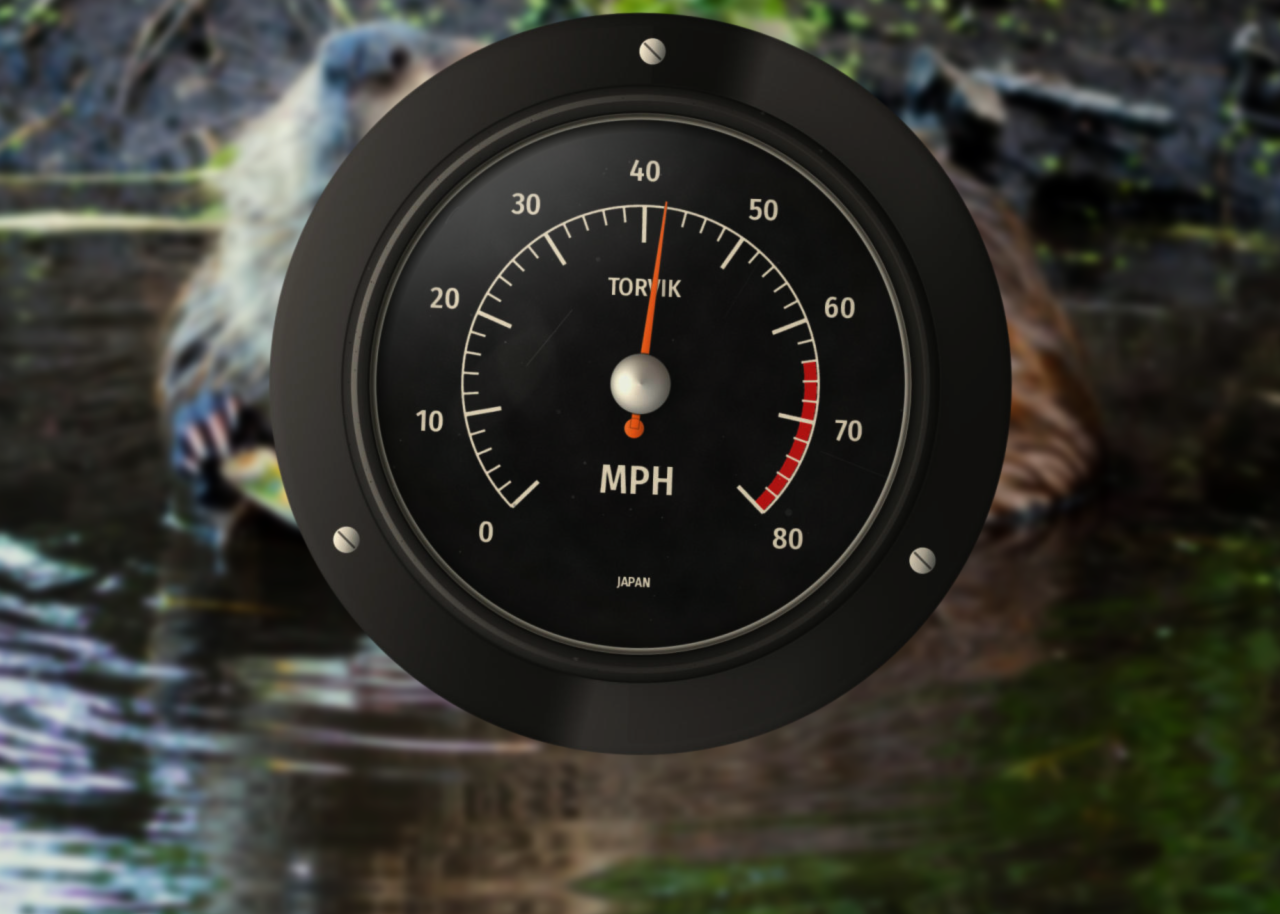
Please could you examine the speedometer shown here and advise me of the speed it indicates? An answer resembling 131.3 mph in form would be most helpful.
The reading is 42 mph
